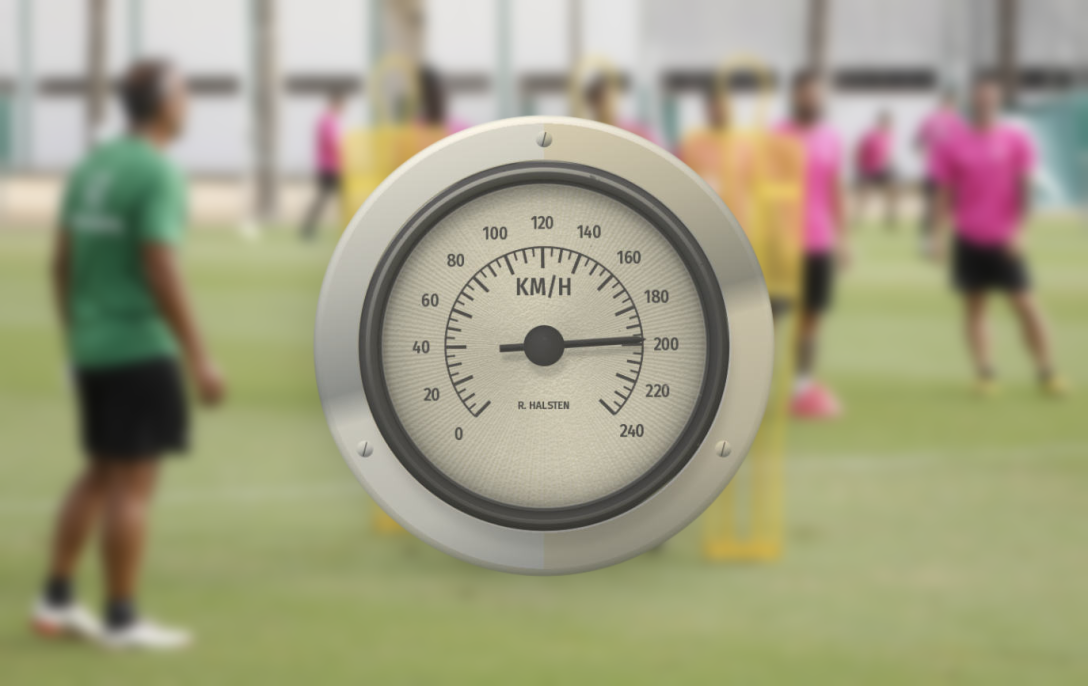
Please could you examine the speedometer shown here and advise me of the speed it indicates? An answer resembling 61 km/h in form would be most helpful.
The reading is 197.5 km/h
